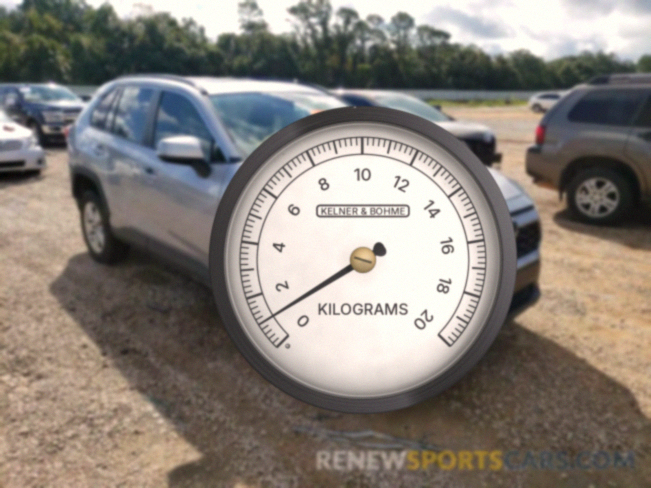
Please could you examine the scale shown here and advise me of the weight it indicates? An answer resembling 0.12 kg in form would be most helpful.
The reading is 1 kg
